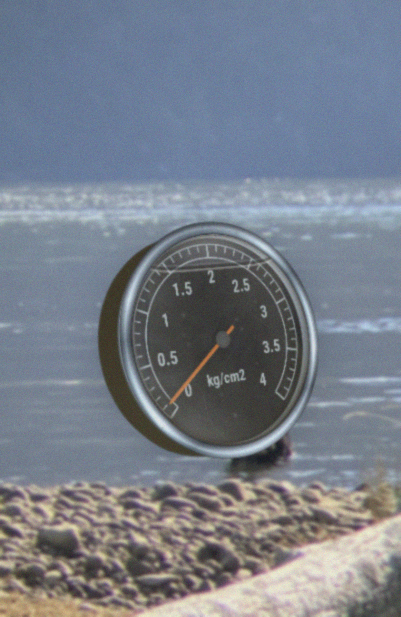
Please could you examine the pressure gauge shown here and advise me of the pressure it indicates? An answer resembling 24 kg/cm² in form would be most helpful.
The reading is 0.1 kg/cm²
